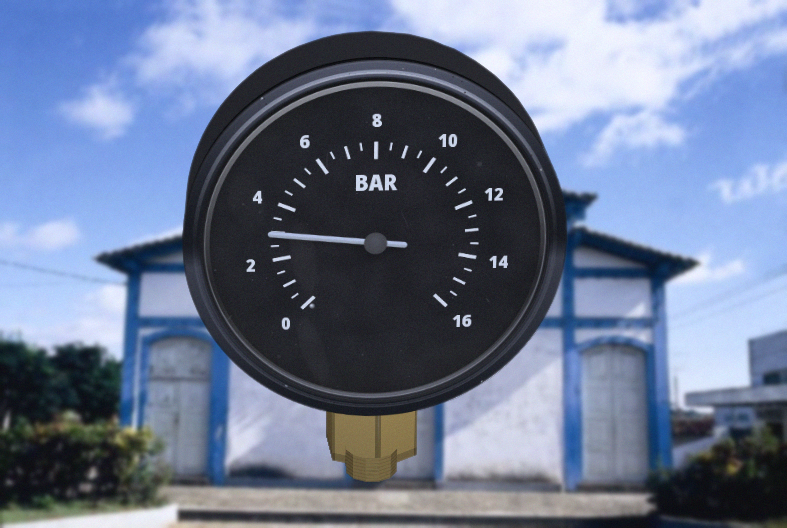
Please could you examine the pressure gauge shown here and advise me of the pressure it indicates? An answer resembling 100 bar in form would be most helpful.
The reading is 3 bar
